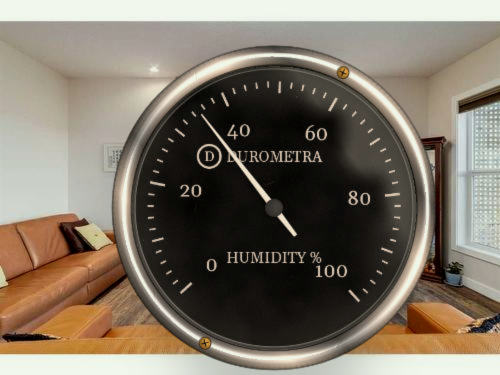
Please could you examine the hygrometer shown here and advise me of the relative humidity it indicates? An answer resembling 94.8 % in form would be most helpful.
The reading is 35 %
